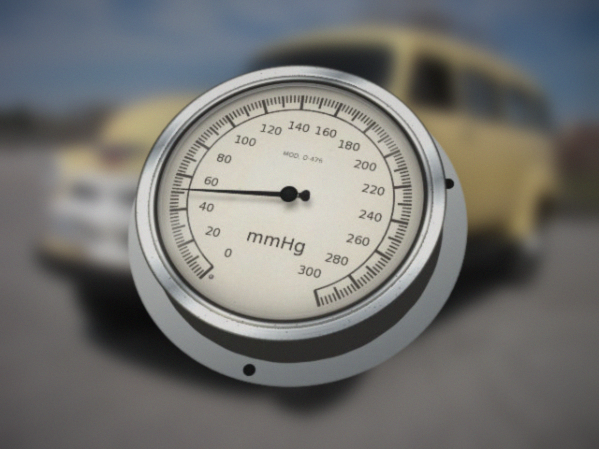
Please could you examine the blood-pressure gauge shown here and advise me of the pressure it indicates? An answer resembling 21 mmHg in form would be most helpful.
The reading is 50 mmHg
